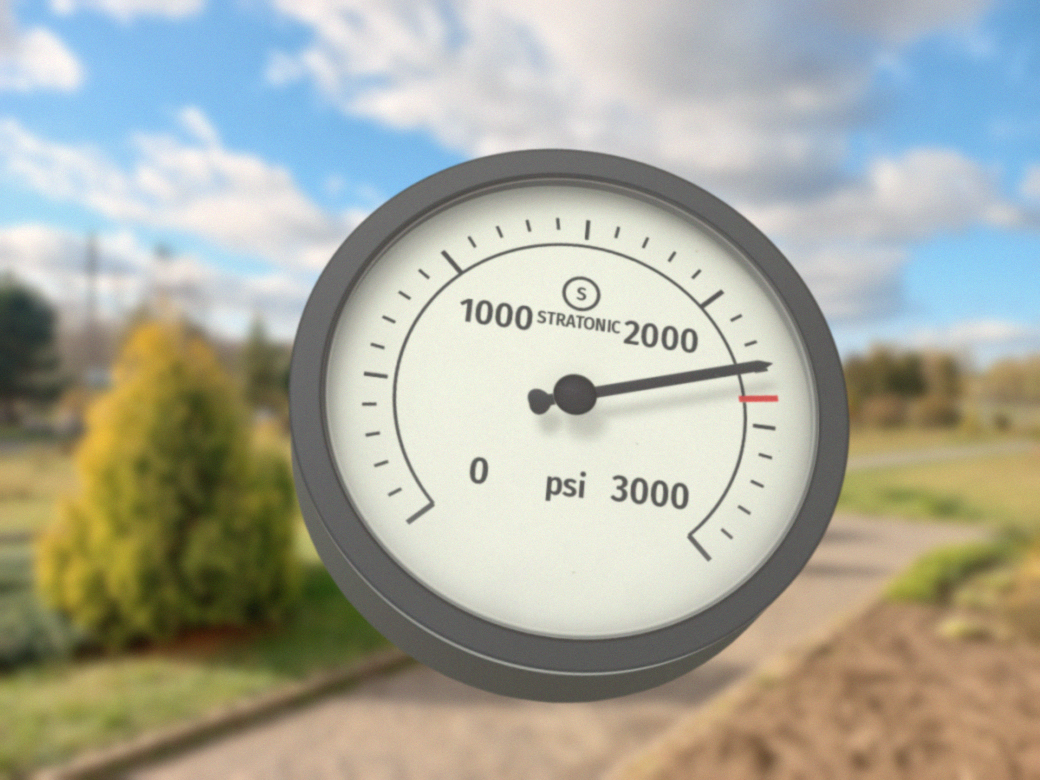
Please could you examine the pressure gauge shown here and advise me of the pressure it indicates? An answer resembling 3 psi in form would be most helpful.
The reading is 2300 psi
